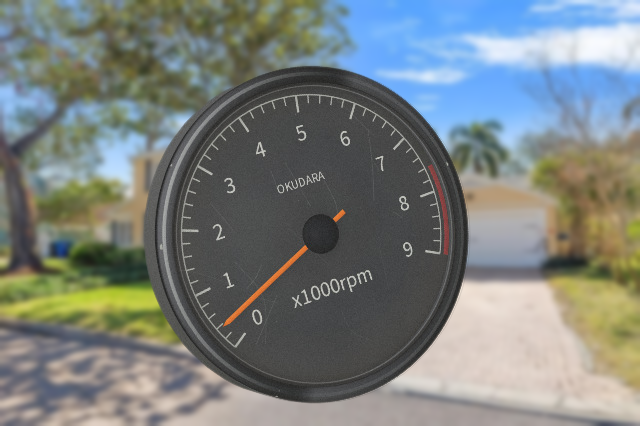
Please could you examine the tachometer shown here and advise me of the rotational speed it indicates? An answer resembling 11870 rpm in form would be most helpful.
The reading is 400 rpm
